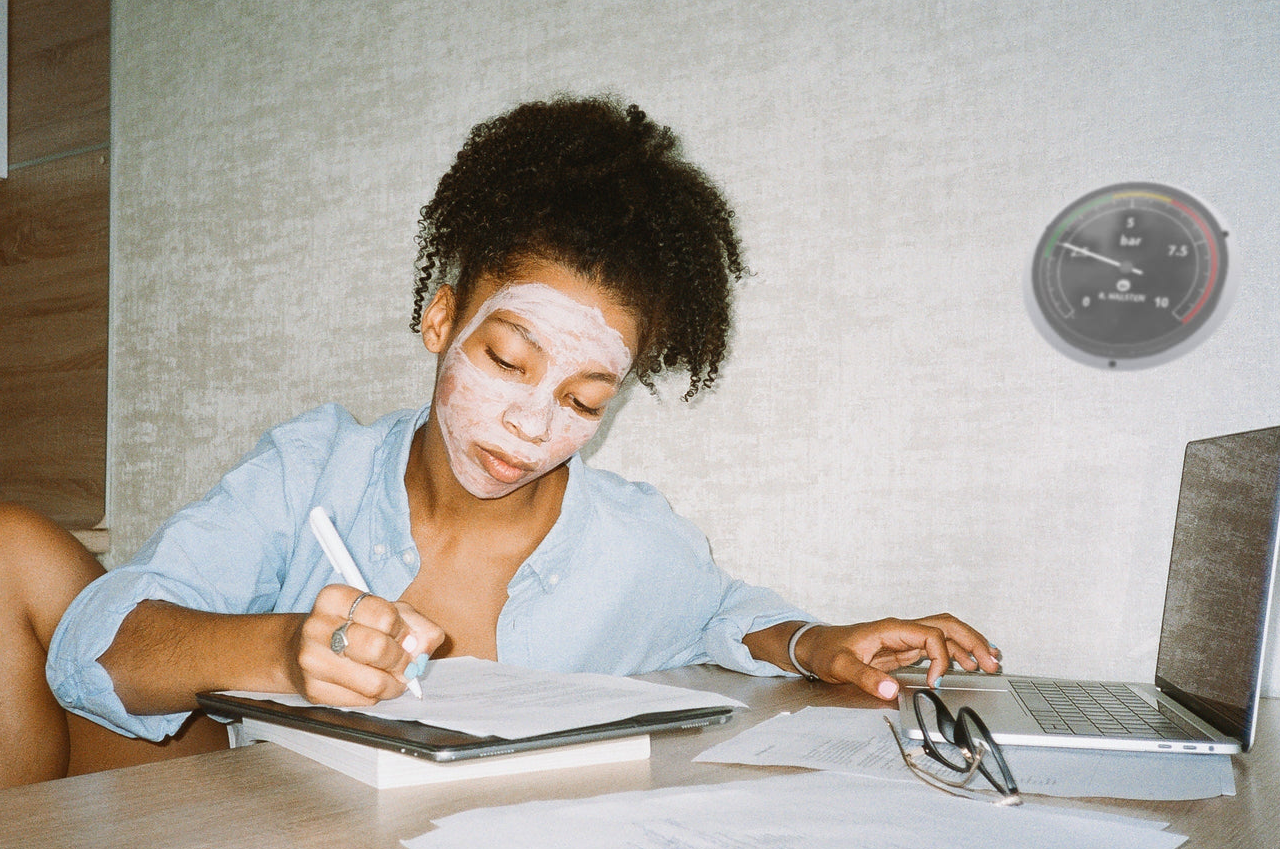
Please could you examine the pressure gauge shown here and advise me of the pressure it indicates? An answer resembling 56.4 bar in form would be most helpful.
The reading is 2.5 bar
